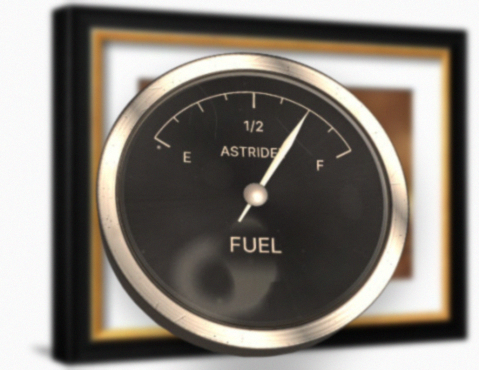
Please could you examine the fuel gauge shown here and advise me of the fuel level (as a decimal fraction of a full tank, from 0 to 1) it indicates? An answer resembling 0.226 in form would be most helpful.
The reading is 0.75
